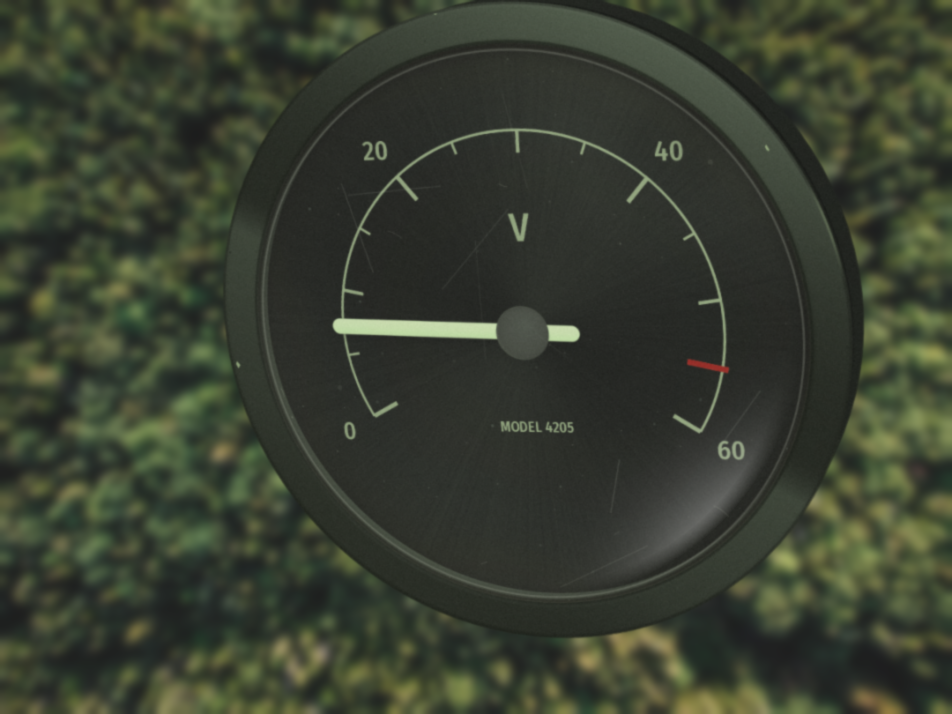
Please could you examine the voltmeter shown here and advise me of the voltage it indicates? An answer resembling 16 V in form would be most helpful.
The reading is 7.5 V
